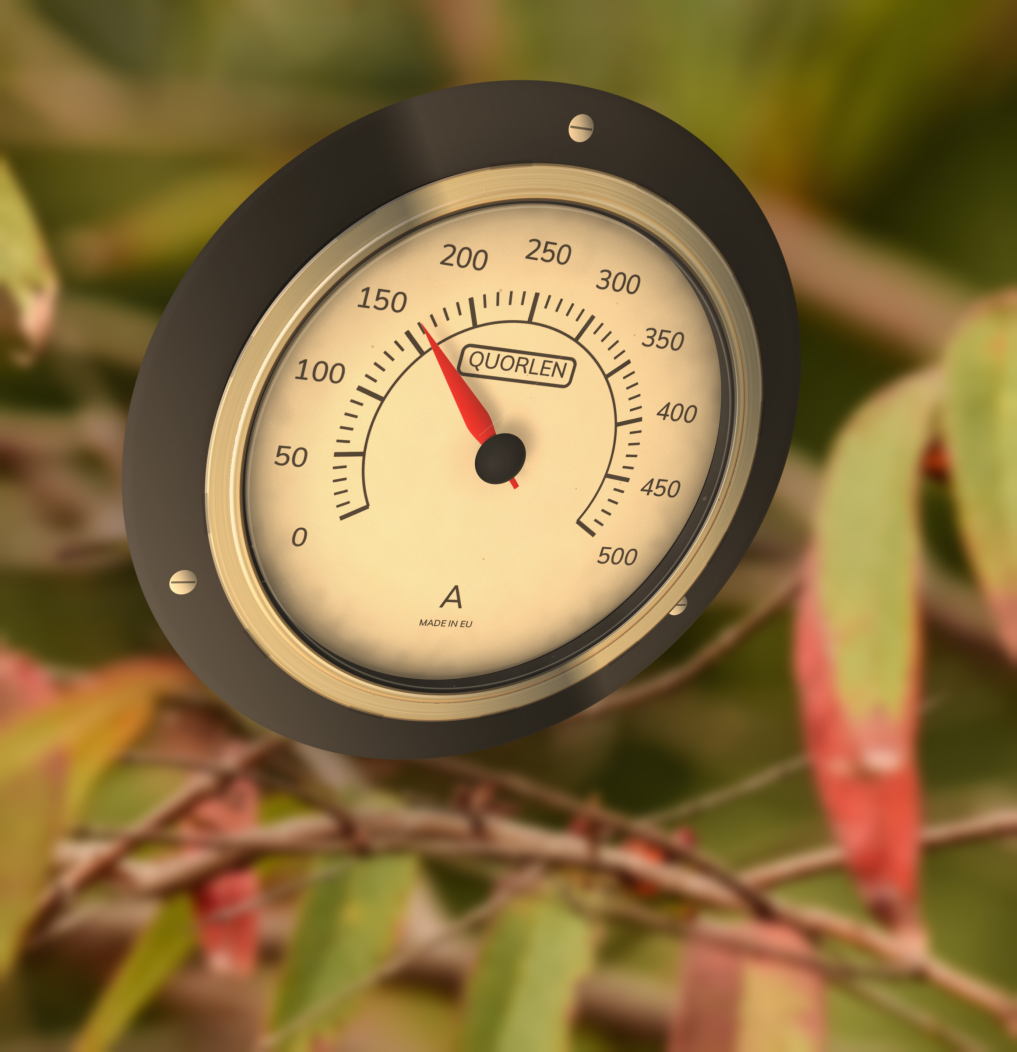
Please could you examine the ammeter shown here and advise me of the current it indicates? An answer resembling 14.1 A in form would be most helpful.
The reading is 160 A
